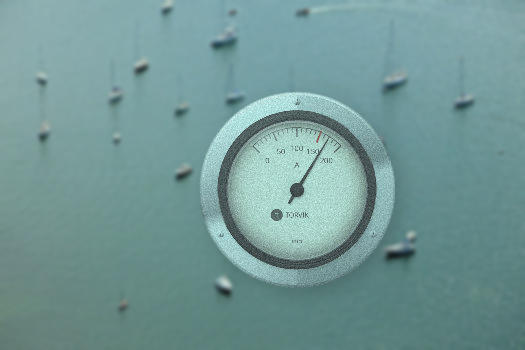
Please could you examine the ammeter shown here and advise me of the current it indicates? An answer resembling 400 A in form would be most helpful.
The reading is 170 A
